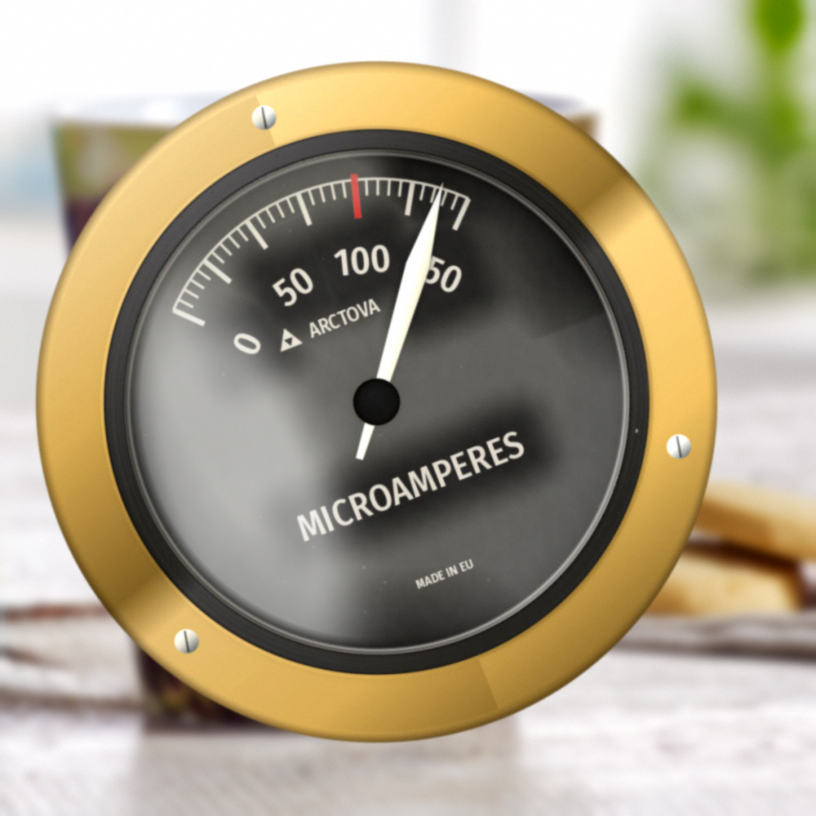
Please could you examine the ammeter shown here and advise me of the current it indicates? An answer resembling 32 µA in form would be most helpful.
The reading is 137.5 µA
